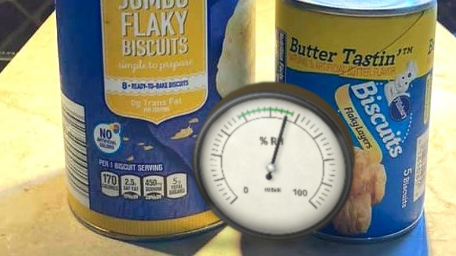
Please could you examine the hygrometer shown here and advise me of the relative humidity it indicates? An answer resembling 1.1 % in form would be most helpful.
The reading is 56 %
